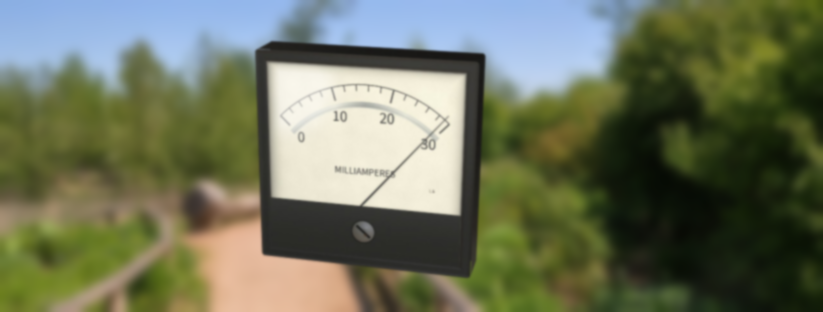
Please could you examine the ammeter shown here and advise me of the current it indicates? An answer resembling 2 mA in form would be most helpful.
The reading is 29 mA
